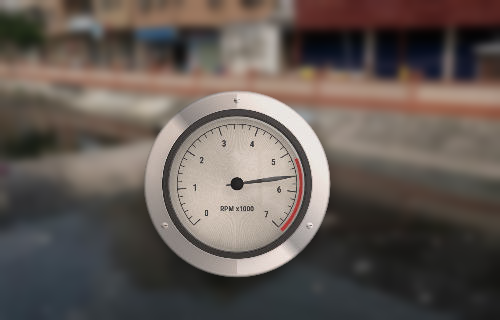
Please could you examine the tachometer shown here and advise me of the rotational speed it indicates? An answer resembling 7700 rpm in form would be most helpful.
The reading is 5600 rpm
